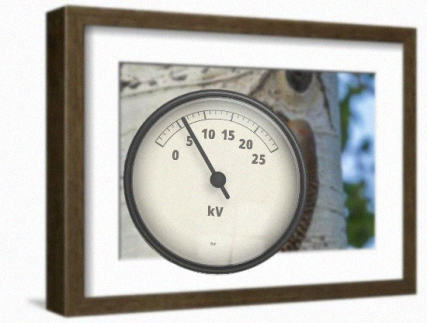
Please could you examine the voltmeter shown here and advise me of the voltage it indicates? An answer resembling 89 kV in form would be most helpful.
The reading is 6 kV
